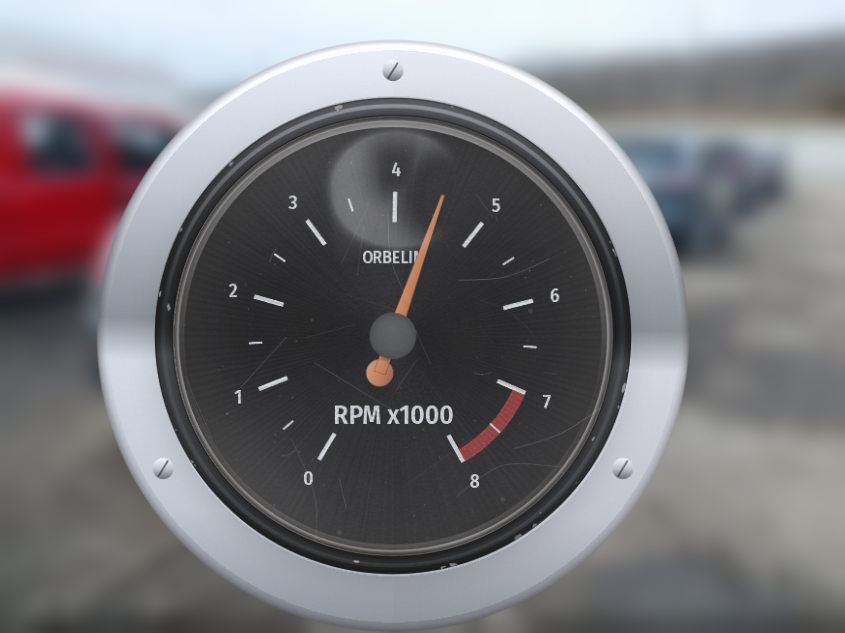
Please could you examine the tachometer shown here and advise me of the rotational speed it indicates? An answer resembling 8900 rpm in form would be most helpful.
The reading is 4500 rpm
